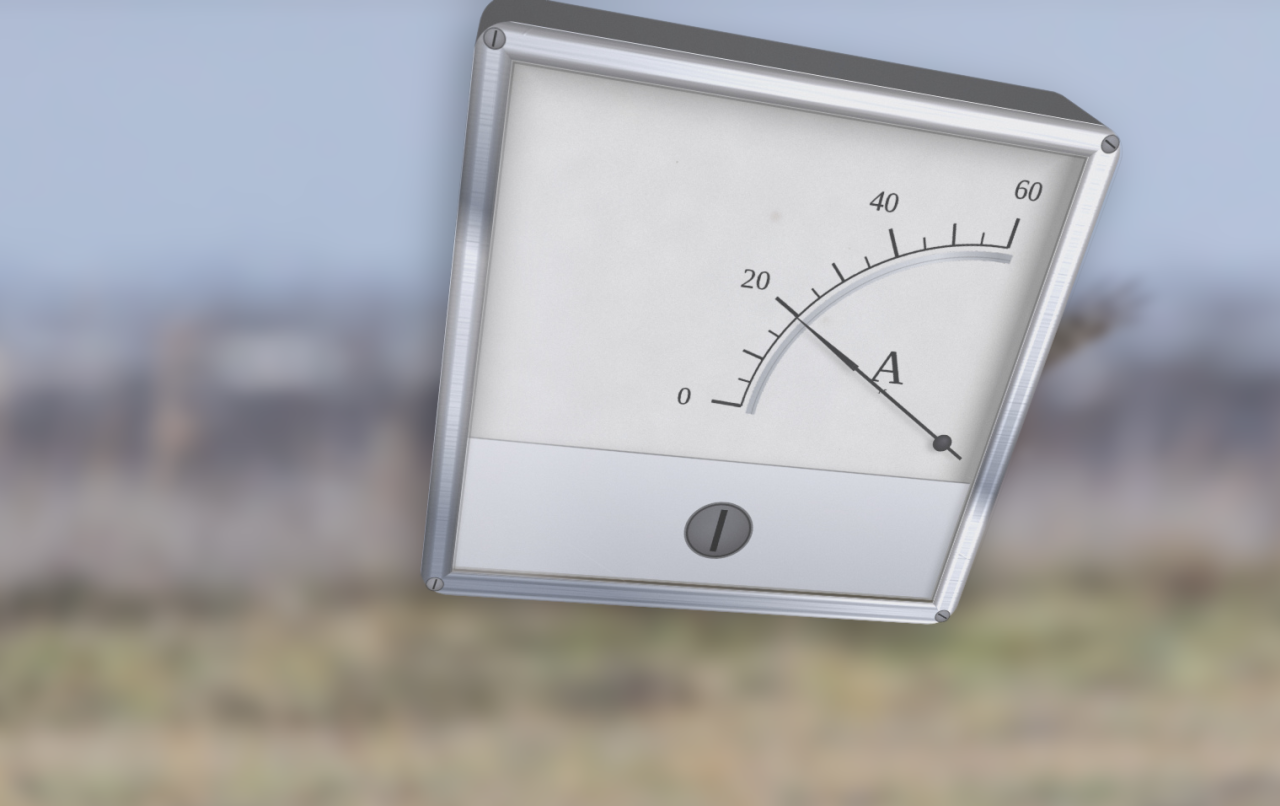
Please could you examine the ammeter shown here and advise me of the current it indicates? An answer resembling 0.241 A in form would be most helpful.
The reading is 20 A
